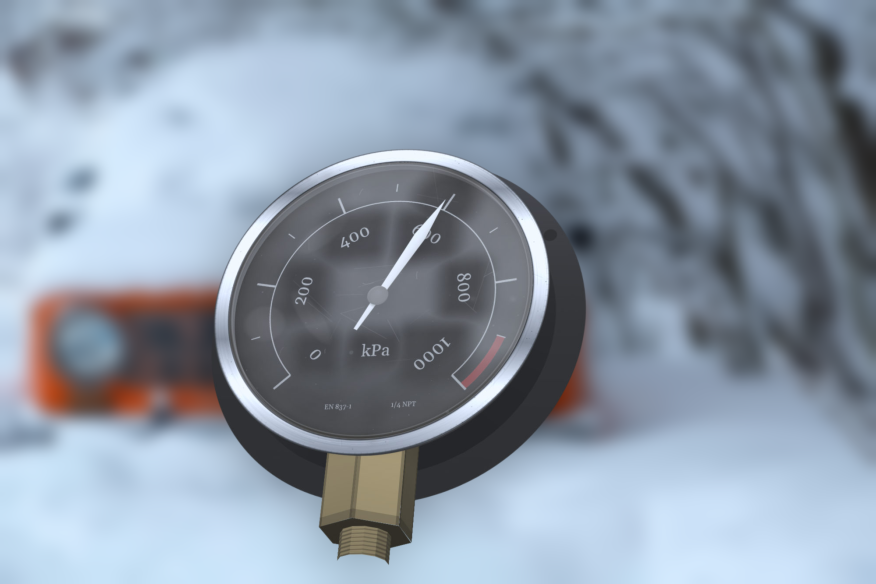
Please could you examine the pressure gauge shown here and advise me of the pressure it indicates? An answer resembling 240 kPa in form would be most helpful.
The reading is 600 kPa
